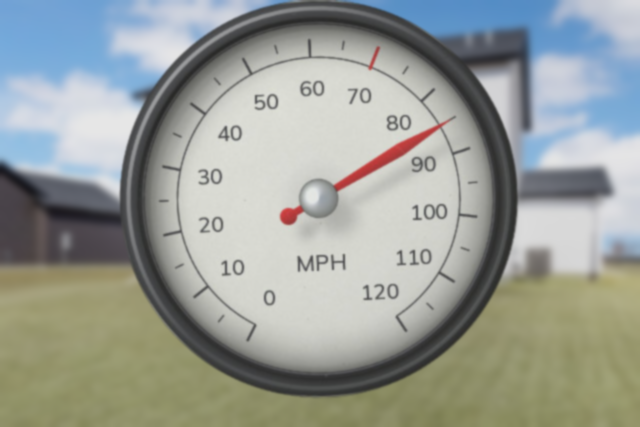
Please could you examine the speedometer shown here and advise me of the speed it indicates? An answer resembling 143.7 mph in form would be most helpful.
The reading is 85 mph
